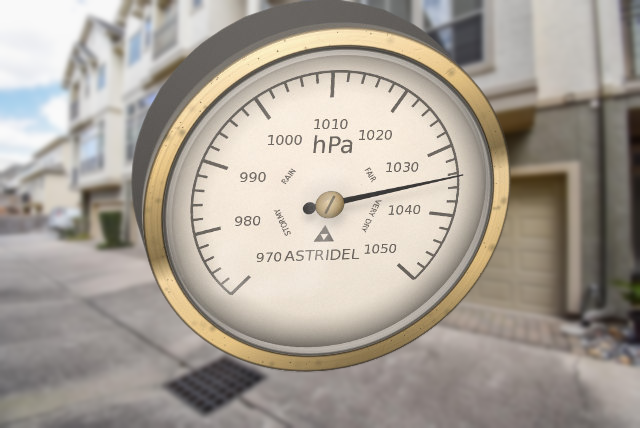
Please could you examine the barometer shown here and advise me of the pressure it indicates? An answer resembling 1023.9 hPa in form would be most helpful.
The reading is 1034 hPa
